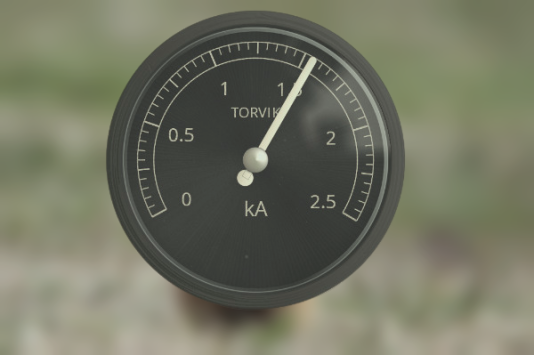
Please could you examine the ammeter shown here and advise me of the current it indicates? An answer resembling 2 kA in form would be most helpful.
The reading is 1.55 kA
